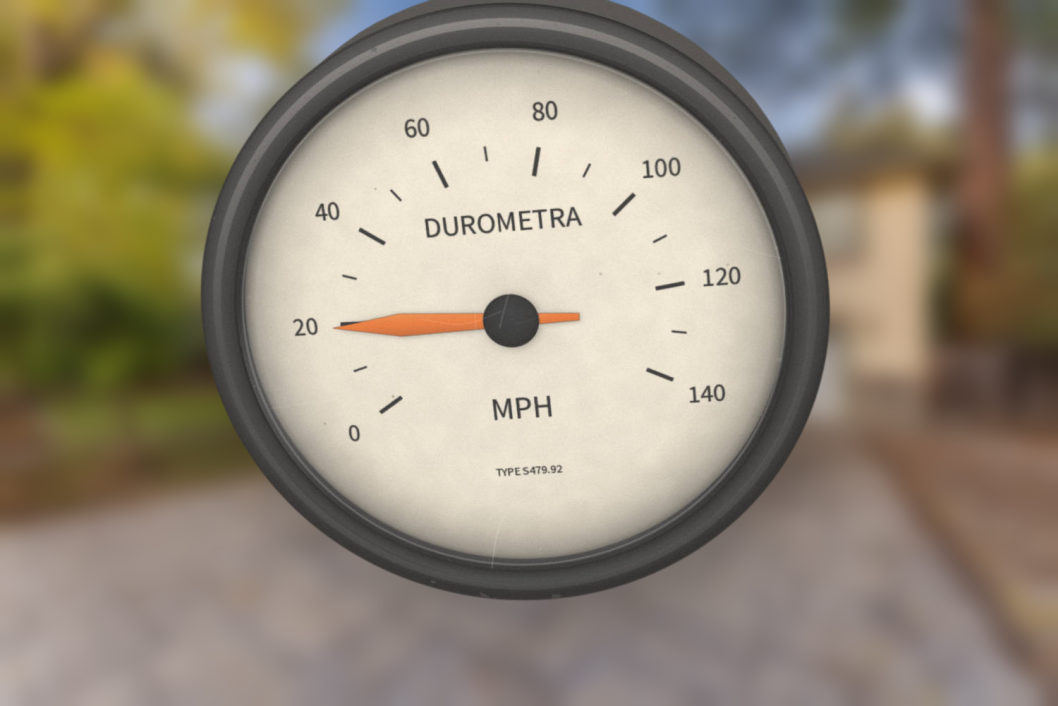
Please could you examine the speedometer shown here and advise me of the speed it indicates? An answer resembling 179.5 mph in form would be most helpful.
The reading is 20 mph
